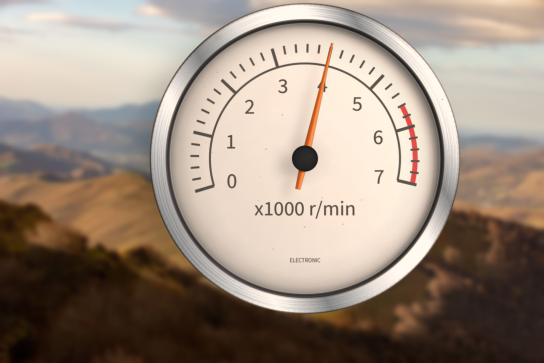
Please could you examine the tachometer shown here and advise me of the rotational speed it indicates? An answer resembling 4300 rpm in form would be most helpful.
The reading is 4000 rpm
